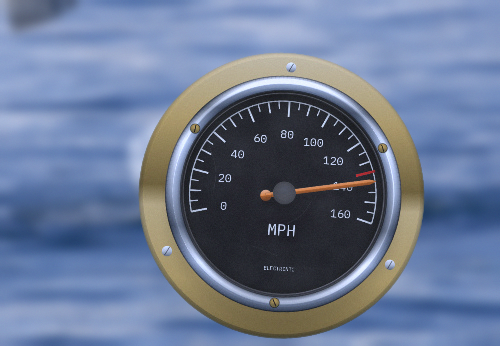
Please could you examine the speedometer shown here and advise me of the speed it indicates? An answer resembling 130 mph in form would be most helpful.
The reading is 140 mph
